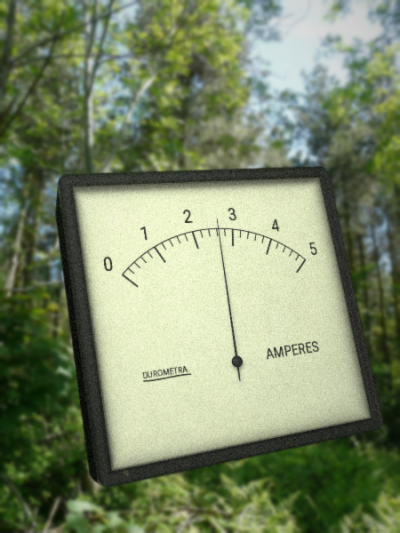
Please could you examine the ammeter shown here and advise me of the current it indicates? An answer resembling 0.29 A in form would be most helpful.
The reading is 2.6 A
